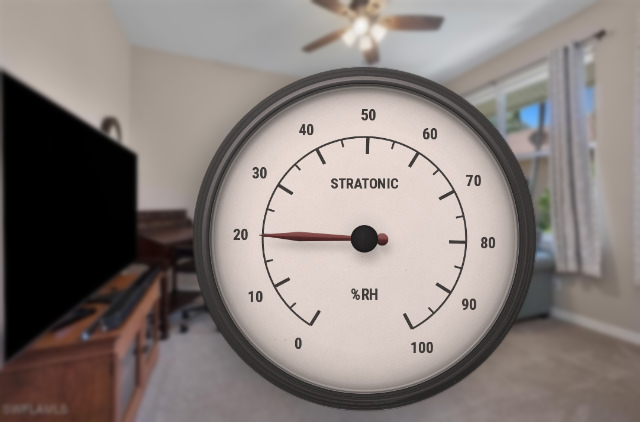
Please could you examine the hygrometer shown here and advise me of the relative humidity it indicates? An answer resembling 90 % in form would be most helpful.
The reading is 20 %
